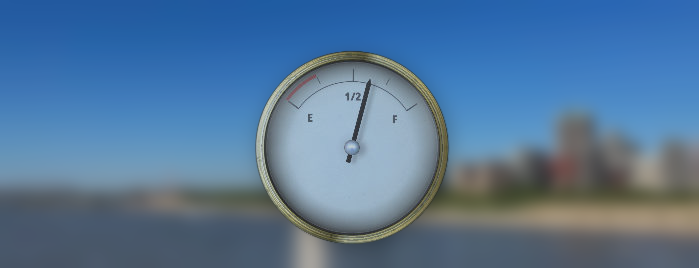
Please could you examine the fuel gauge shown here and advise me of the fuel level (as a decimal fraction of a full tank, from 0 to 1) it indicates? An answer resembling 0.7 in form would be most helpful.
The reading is 0.625
